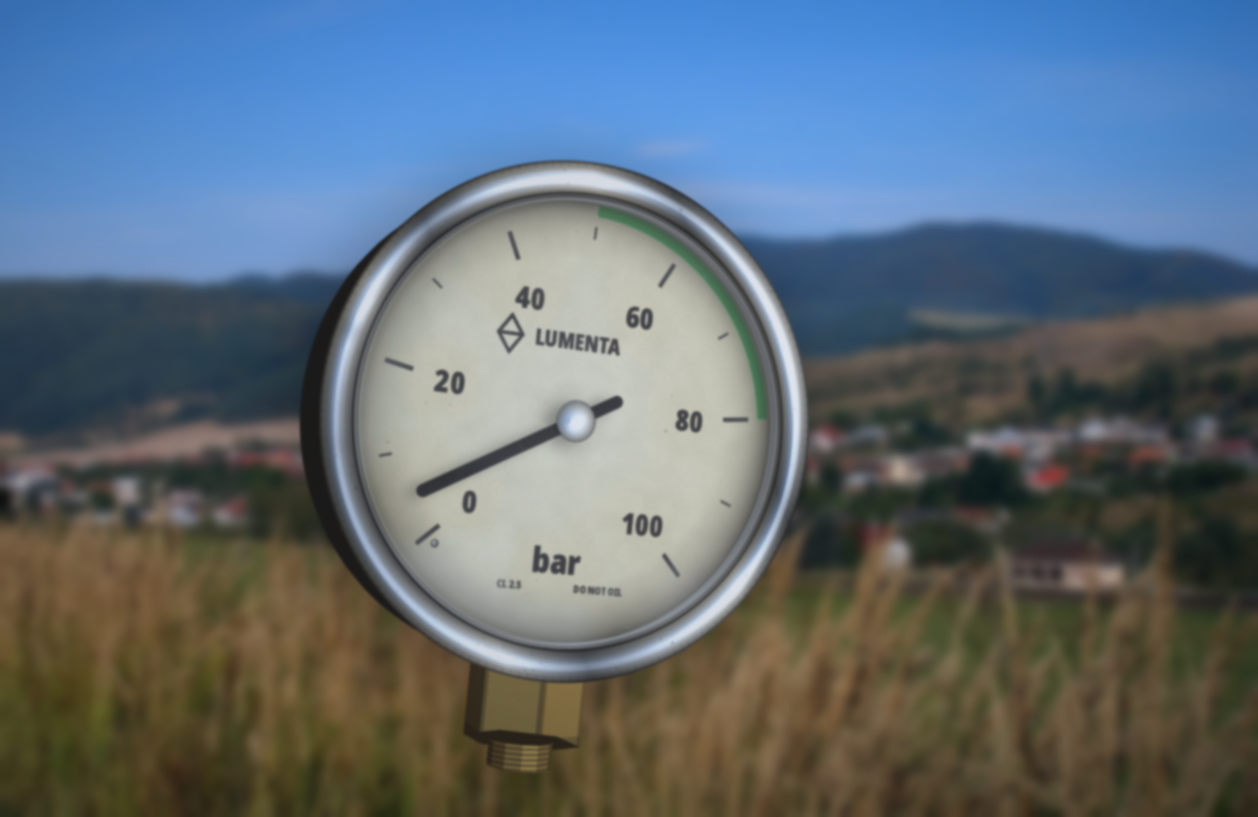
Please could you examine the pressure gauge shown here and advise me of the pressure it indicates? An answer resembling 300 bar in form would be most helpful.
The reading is 5 bar
